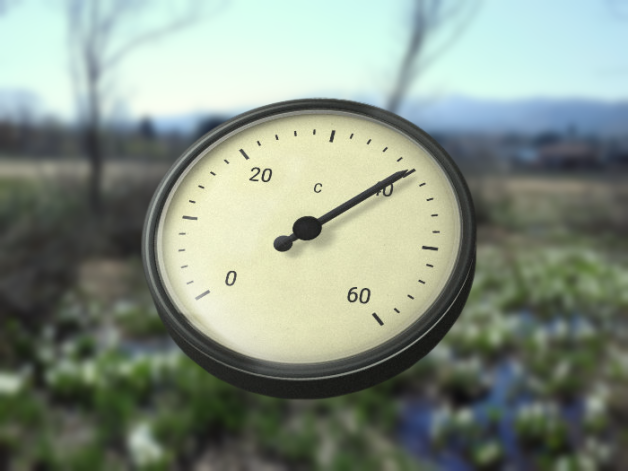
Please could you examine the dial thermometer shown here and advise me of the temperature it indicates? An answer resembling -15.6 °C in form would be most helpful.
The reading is 40 °C
